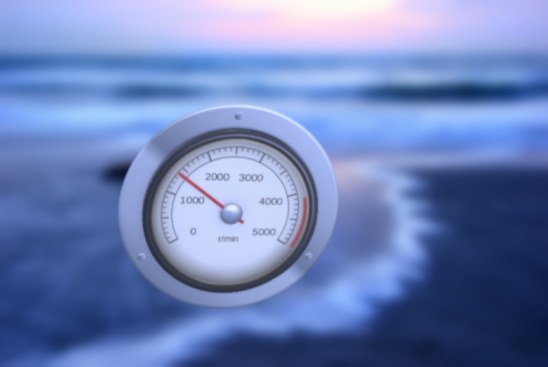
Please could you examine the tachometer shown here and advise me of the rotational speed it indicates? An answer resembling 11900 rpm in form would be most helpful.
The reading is 1400 rpm
